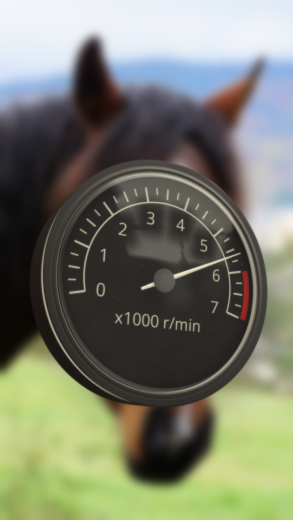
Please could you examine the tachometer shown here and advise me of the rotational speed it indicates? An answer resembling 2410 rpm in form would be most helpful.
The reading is 5625 rpm
